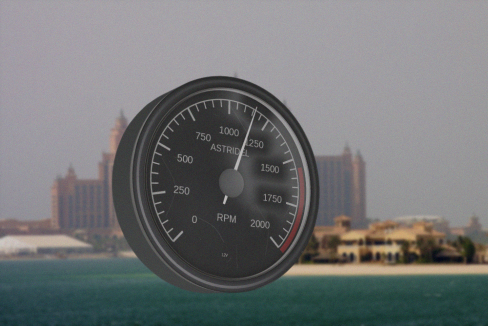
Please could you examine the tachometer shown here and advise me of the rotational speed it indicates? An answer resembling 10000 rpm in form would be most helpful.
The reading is 1150 rpm
